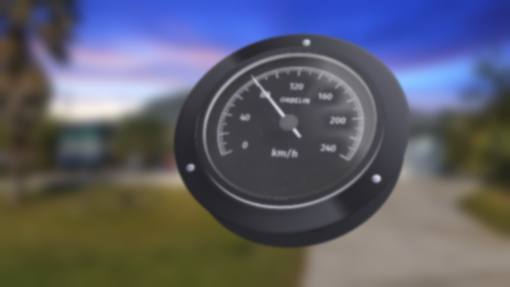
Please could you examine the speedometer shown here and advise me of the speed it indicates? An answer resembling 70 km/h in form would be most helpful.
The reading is 80 km/h
